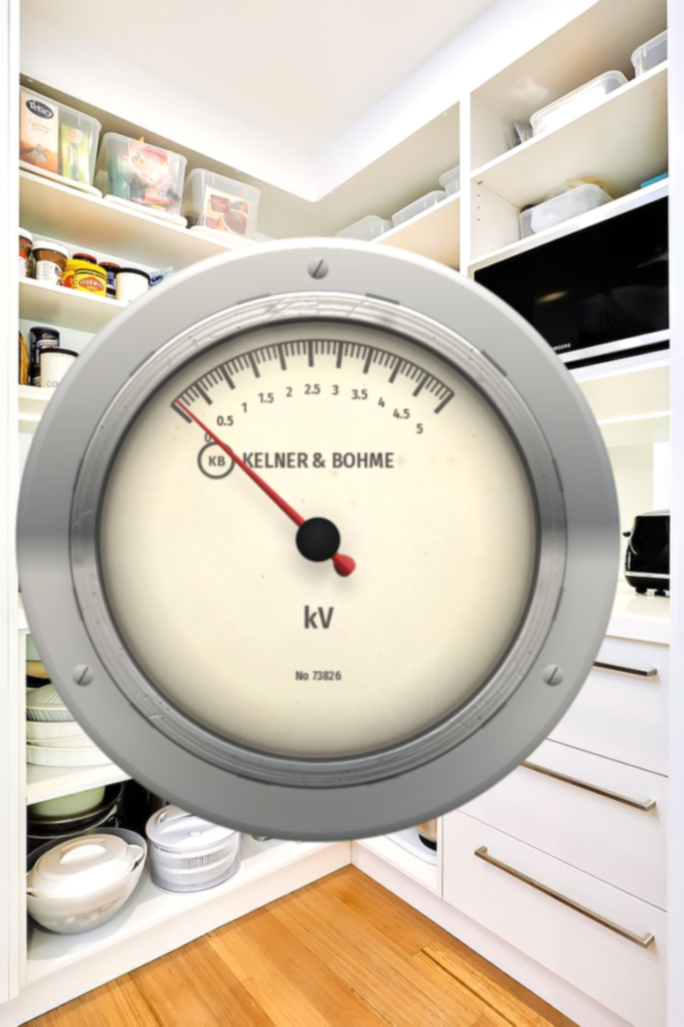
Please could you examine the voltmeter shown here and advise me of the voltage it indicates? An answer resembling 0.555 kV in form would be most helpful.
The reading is 0.1 kV
